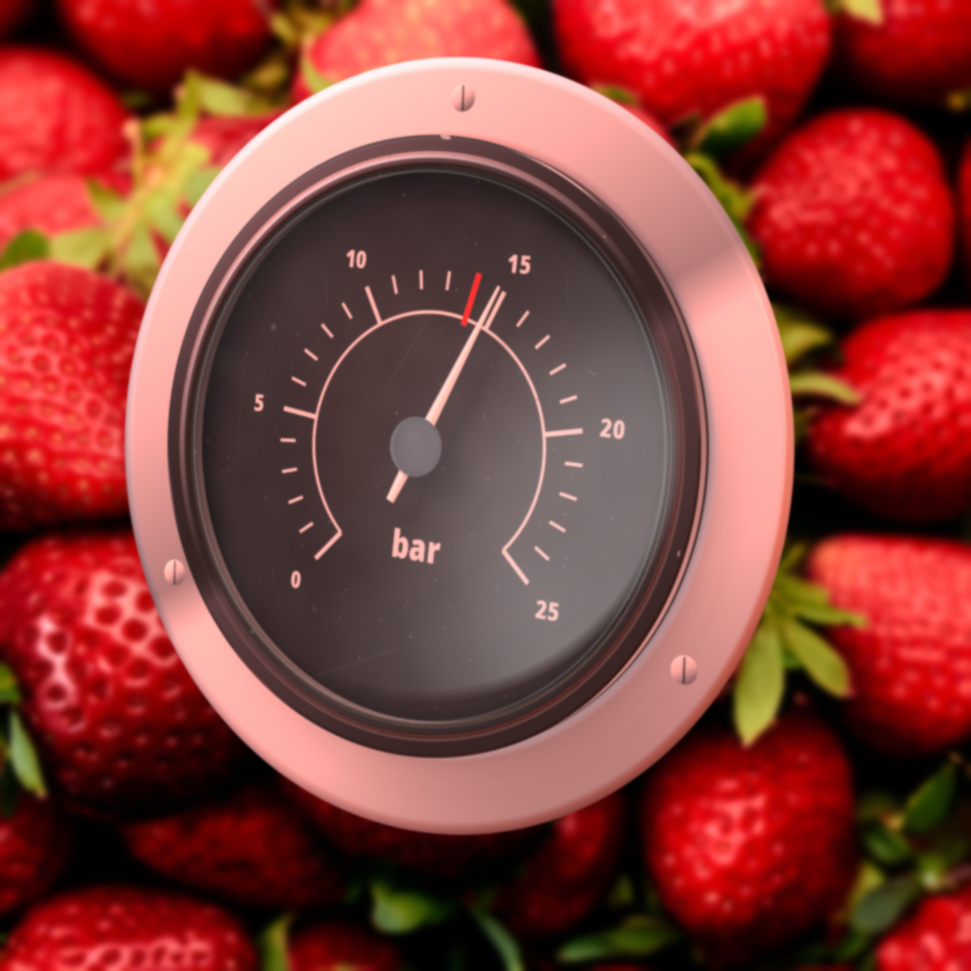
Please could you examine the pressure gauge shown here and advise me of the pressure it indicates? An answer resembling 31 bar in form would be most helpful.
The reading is 15 bar
